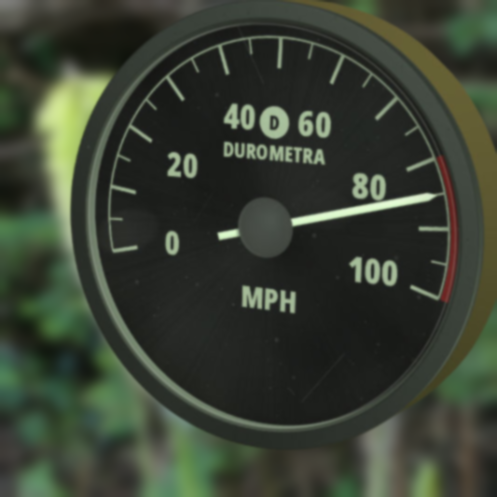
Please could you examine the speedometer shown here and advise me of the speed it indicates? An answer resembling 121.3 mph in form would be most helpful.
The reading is 85 mph
